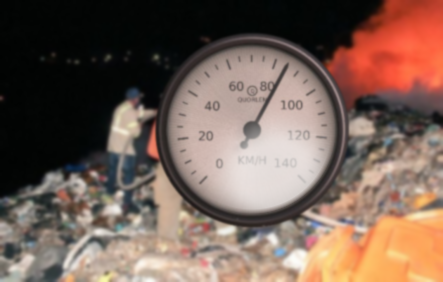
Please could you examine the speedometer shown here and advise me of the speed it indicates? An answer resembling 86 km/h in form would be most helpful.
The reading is 85 km/h
